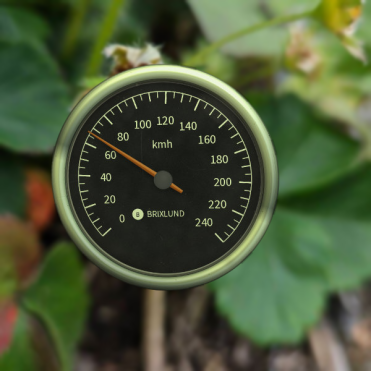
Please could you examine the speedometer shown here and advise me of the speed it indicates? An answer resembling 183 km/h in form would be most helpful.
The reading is 67.5 km/h
